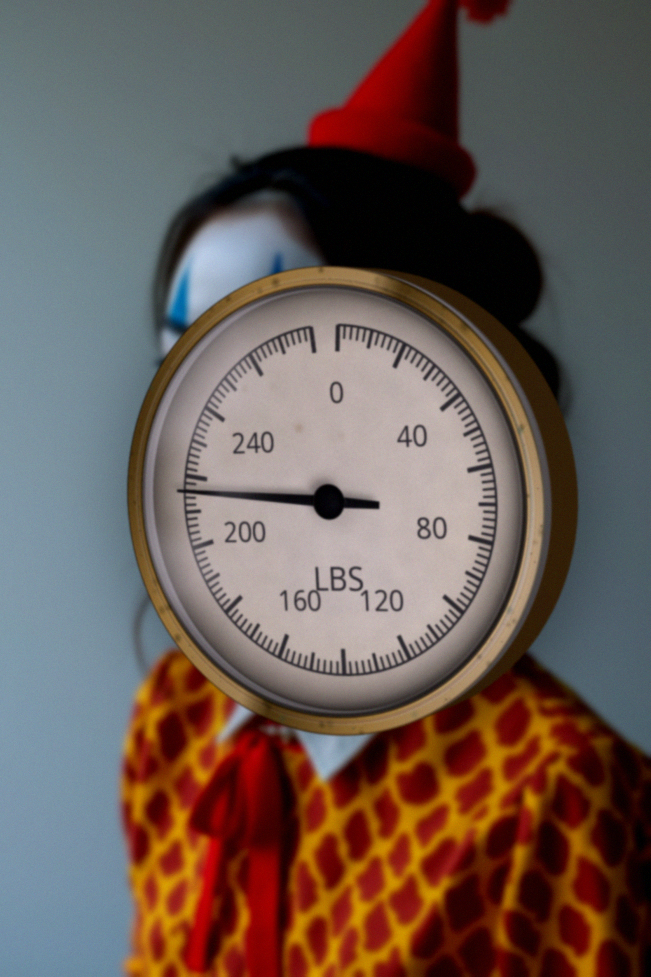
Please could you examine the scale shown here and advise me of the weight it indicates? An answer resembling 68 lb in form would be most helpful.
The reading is 216 lb
